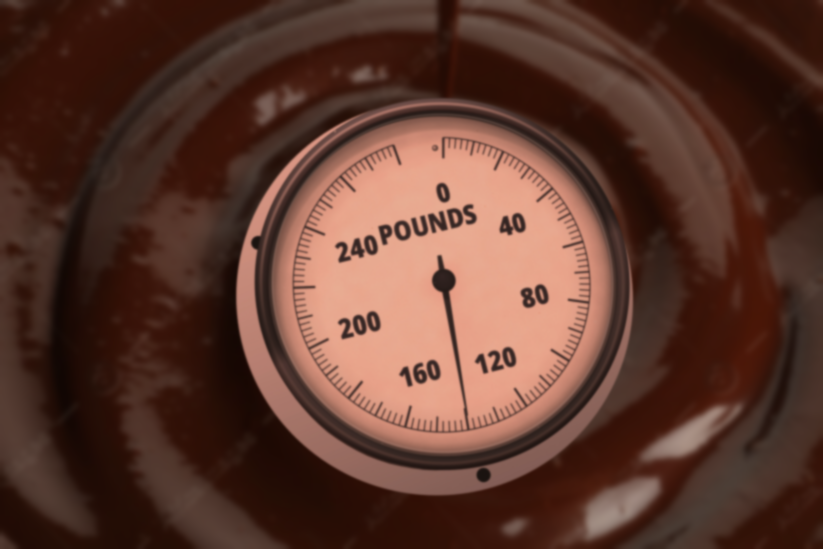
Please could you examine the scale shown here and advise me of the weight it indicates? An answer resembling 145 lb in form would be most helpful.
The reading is 140 lb
